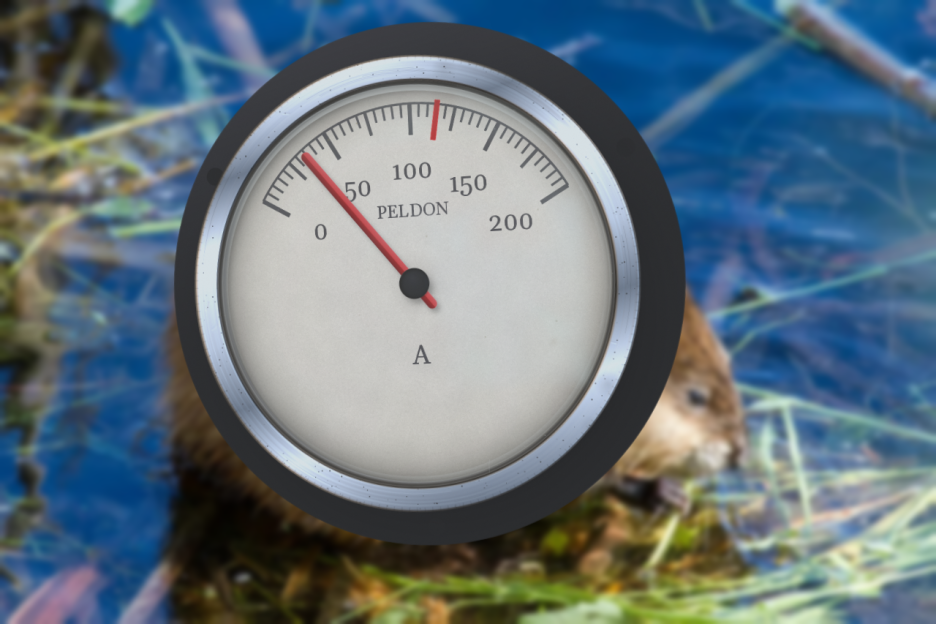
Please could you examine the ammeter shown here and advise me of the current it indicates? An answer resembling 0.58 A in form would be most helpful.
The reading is 35 A
